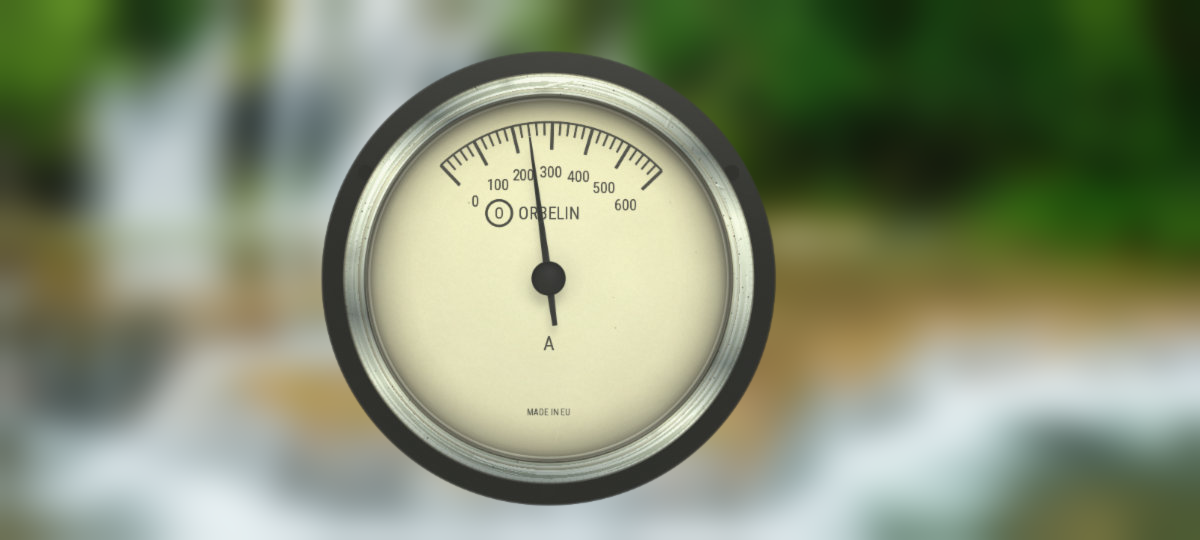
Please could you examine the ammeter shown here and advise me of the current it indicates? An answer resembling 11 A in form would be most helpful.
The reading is 240 A
